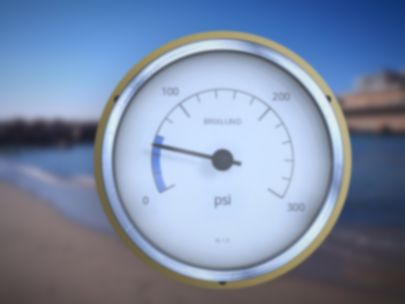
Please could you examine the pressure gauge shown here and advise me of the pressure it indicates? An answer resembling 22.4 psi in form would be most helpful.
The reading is 50 psi
